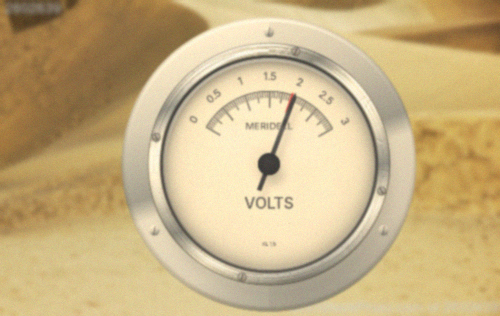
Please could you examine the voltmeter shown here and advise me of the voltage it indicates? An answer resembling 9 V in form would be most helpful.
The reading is 2 V
